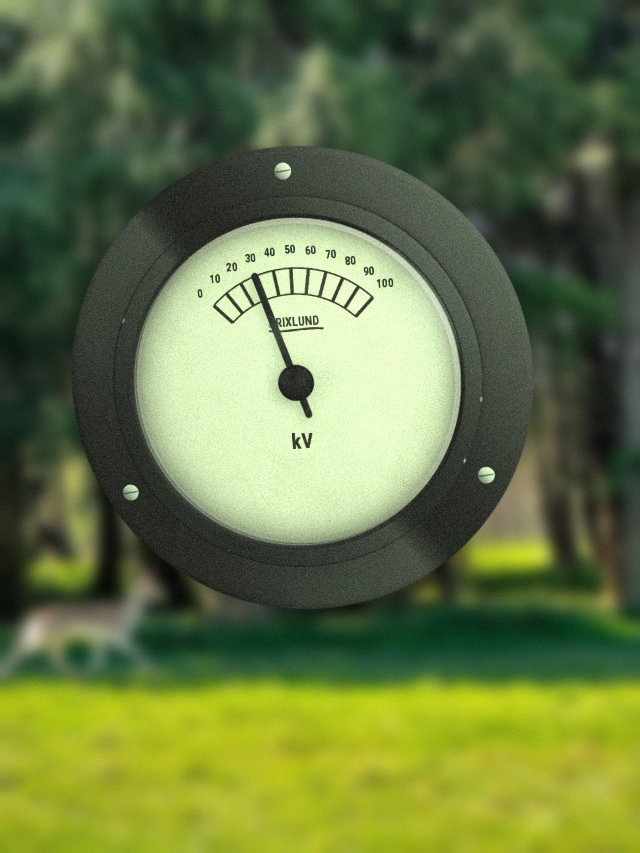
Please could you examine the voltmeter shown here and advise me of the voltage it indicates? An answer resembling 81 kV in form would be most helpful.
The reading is 30 kV
